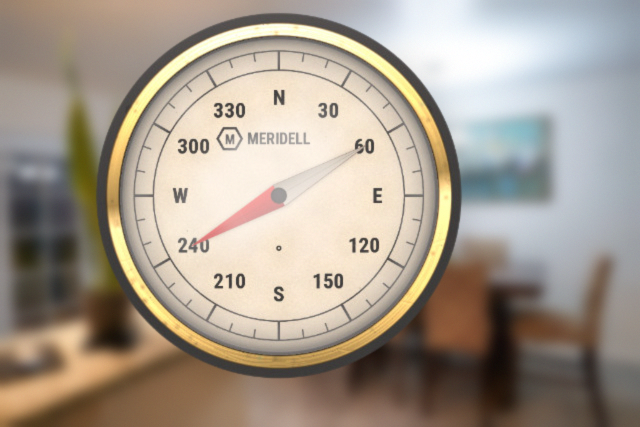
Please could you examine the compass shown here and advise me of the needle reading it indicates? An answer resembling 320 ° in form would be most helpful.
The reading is 240 °
